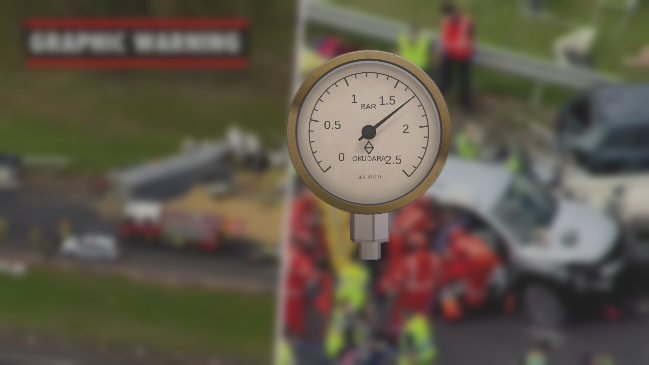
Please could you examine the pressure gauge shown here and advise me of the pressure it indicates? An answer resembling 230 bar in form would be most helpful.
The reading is 1.7 bar
